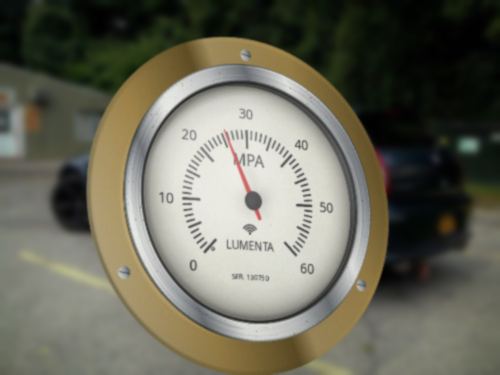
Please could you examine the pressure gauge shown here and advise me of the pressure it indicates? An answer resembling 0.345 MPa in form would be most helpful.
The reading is 25 MPa
